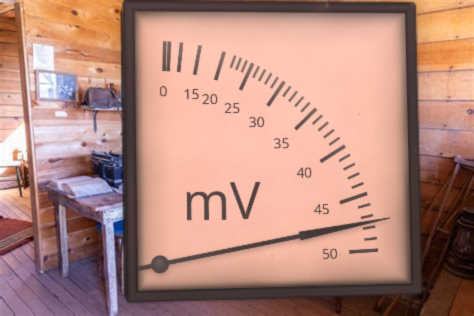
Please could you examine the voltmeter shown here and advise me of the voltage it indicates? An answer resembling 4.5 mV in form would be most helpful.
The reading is 47.5 mV
